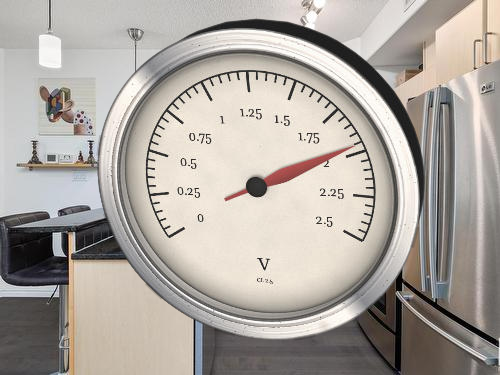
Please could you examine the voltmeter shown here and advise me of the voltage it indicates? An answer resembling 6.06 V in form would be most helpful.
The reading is 1.95 V
